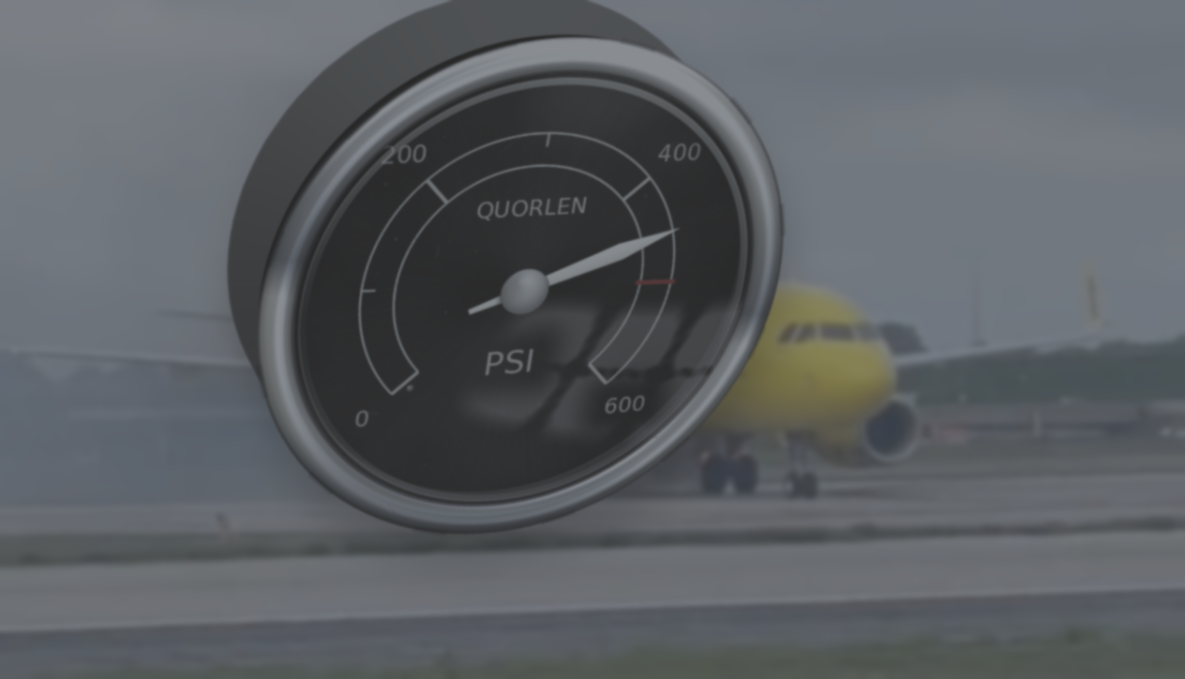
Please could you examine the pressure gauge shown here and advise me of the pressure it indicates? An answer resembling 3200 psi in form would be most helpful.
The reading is 450 psi
